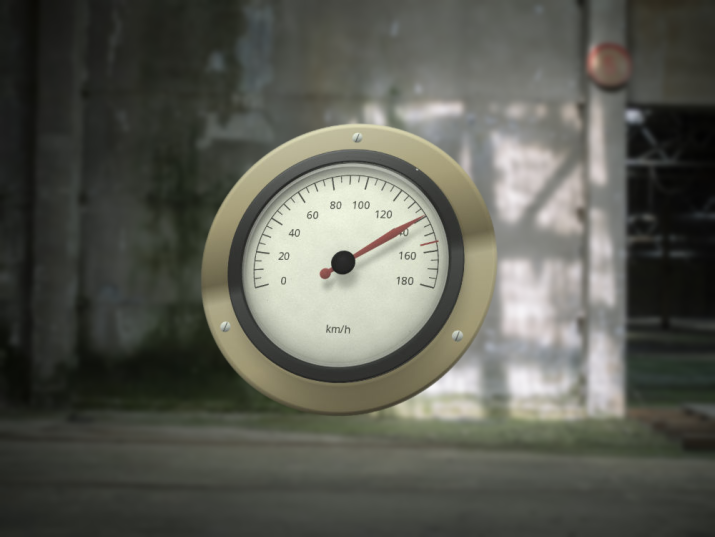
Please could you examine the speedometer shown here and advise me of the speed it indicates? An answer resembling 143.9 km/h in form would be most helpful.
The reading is 140 km/h
